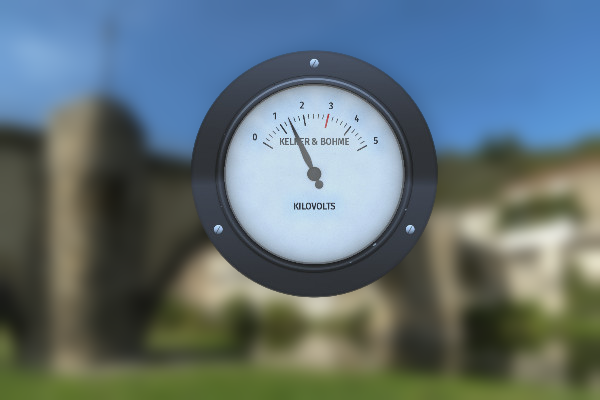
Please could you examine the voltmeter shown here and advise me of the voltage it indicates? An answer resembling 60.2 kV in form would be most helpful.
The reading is 1.4 kV
